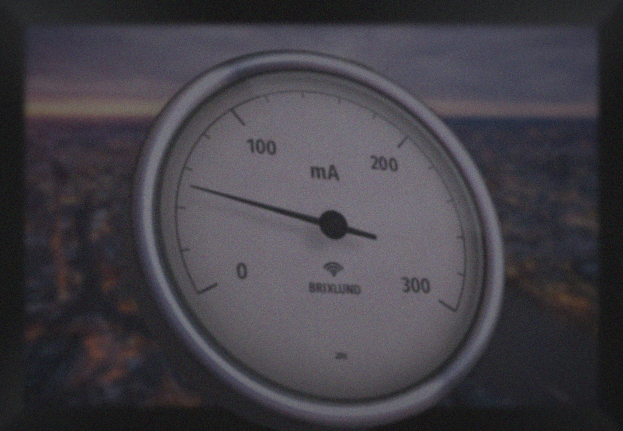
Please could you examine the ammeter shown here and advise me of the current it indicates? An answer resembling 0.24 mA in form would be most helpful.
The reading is 50 mA
